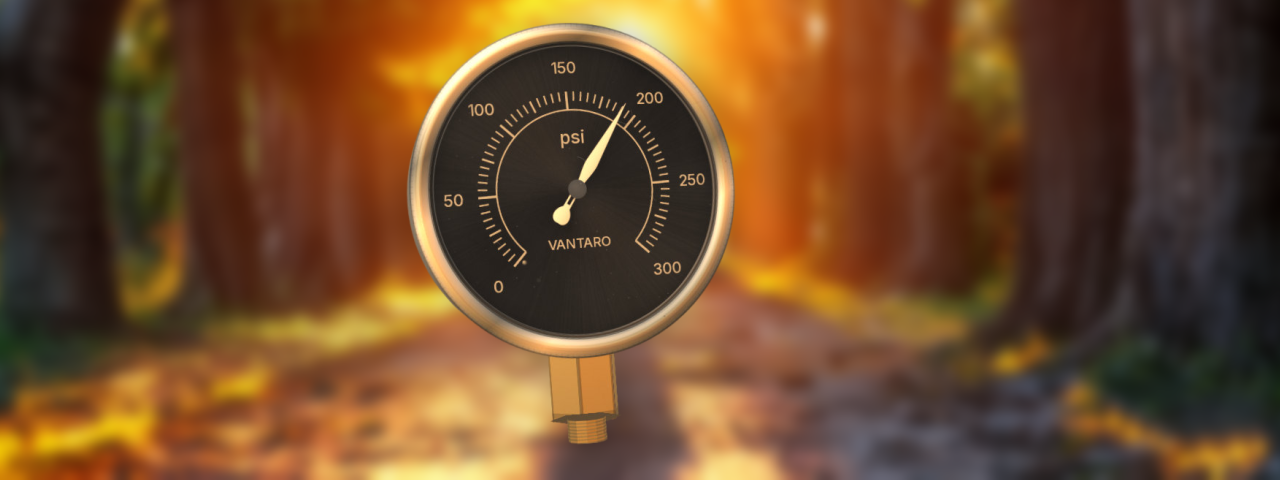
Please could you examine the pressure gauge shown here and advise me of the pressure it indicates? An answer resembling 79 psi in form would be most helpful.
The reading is 190 psi
